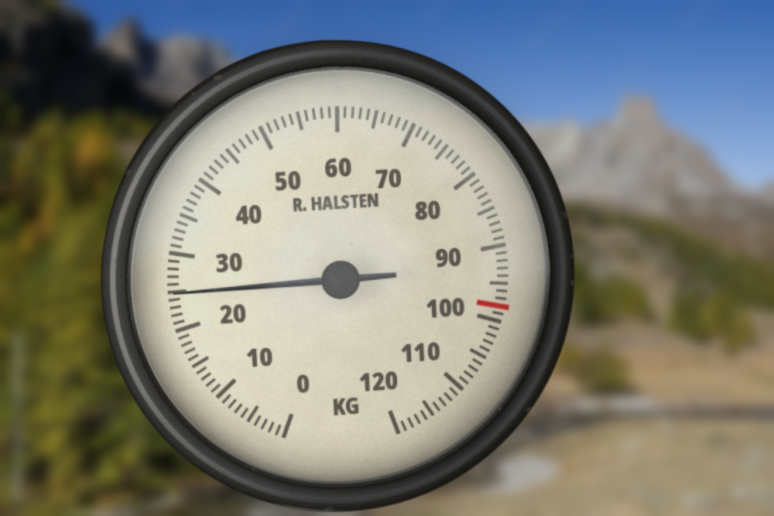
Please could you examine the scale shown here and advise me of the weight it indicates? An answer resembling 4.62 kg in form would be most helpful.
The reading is 25 kg
